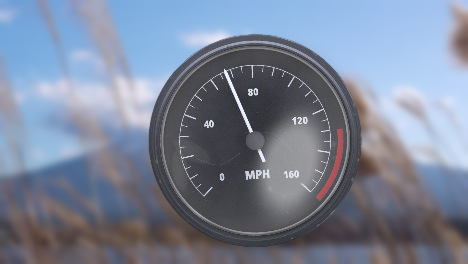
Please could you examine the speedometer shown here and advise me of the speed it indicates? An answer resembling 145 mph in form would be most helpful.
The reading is 67.5 mph
